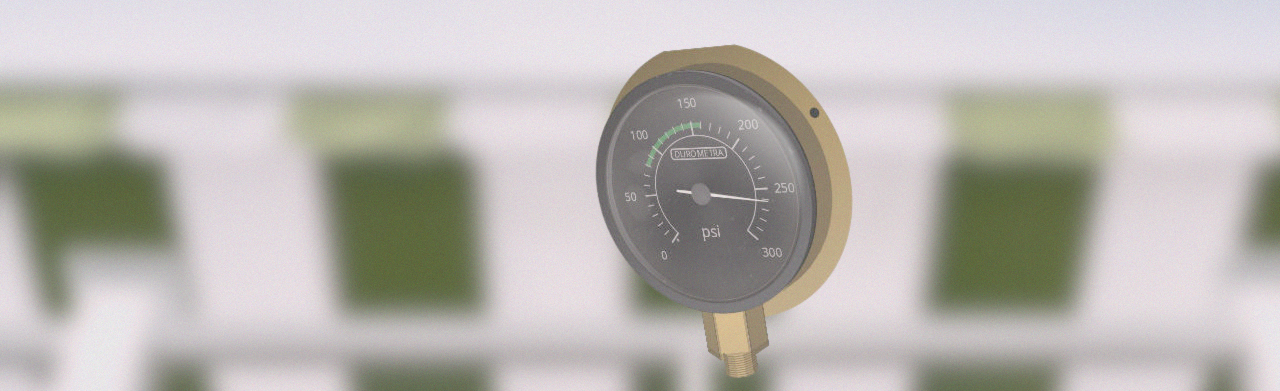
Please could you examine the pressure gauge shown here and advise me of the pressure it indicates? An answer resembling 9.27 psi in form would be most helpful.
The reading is 260 psi
